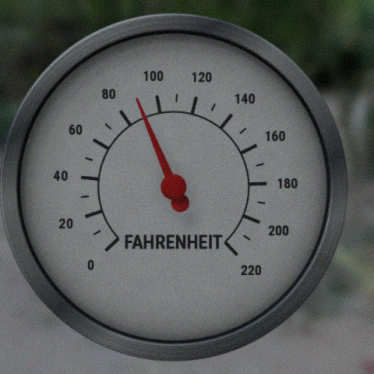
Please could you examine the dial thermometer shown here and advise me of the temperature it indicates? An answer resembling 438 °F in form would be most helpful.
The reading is 90 °F
